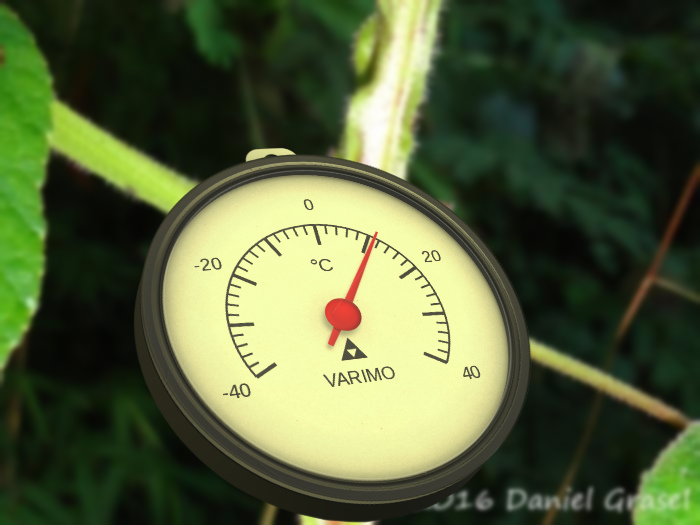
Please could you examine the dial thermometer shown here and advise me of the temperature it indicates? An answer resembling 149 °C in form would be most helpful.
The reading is 11 °C
